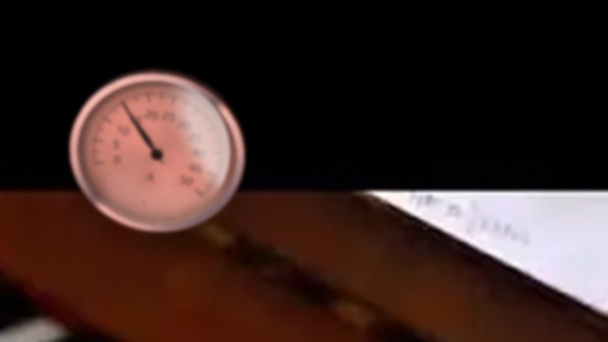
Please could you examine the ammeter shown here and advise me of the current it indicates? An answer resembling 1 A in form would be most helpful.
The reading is 15 A
